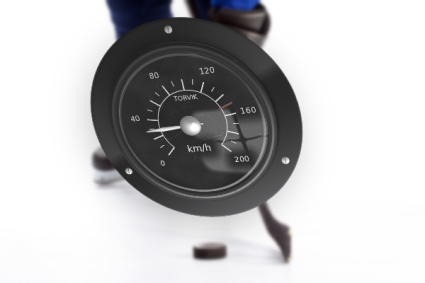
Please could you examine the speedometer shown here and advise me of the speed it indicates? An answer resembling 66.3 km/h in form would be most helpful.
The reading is 30 km/h
